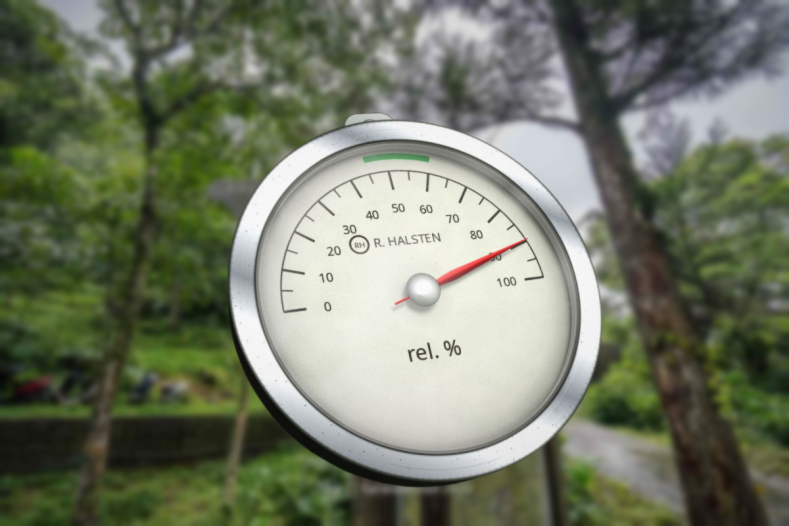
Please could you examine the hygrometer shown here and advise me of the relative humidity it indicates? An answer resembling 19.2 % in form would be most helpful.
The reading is 90 %
